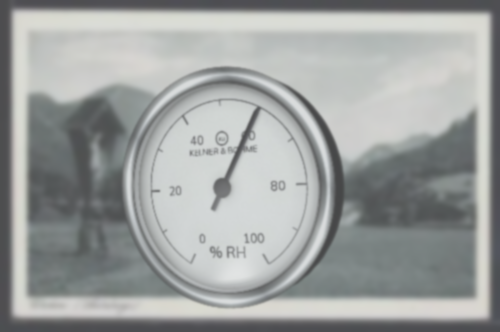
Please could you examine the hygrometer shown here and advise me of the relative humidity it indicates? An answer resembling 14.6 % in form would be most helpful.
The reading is 60 %
